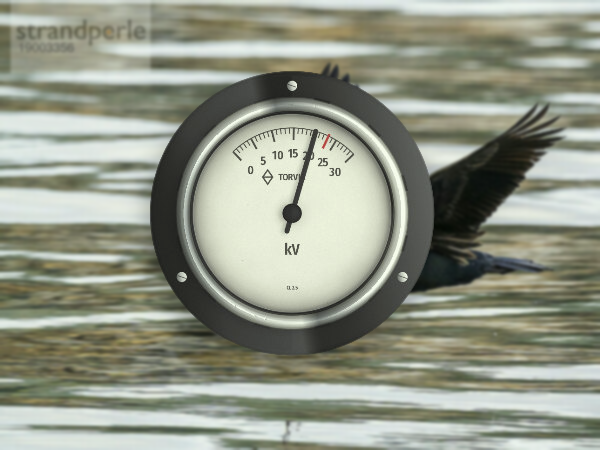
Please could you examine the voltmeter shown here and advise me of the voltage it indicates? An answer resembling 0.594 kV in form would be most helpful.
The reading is 20 kV
